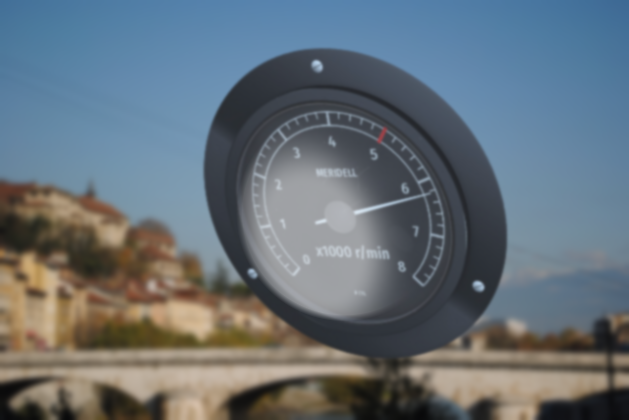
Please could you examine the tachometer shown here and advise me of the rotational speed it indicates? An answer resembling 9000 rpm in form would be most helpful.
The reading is 6200 rpm
